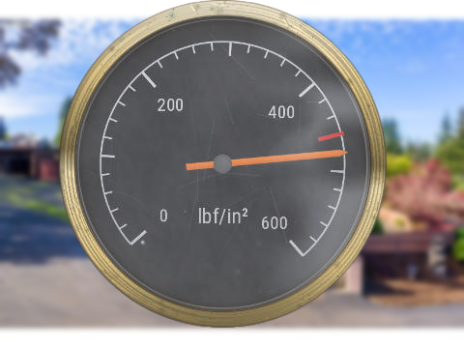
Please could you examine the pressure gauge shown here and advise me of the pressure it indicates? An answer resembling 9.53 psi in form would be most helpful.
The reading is 480 psi
